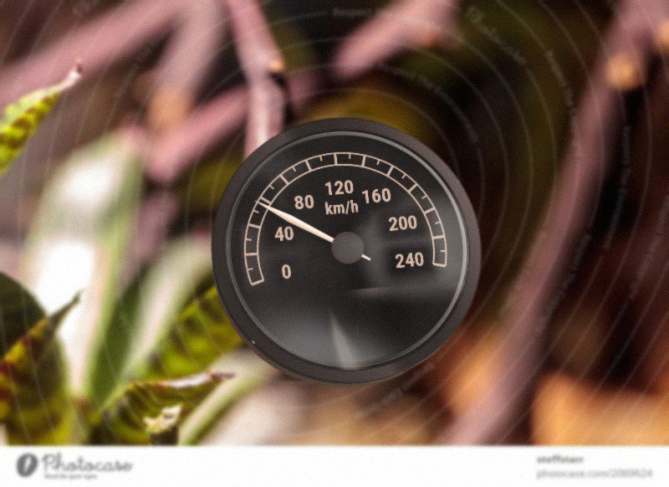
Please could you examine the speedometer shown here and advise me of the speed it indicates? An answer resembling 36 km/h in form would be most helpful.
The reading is 55 km/h
